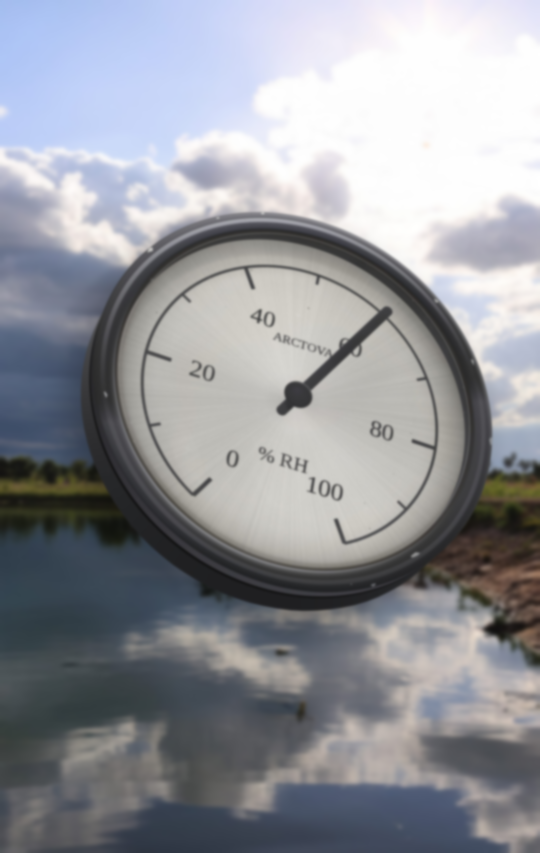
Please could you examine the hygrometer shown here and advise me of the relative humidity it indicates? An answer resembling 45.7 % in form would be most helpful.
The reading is 60 %
